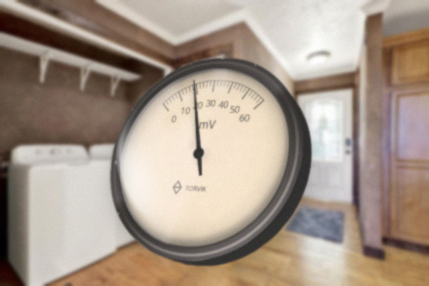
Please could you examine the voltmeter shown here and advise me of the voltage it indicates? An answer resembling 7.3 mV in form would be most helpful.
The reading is 20 mV
